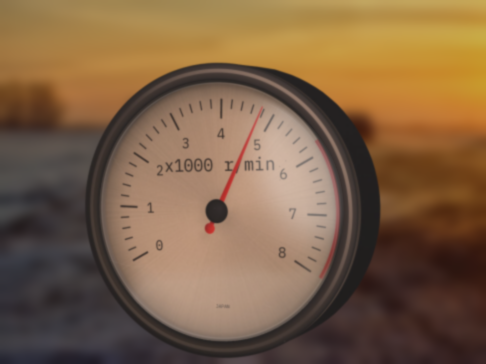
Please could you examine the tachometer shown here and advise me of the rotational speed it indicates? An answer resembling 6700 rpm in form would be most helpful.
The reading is 4800 rpm
